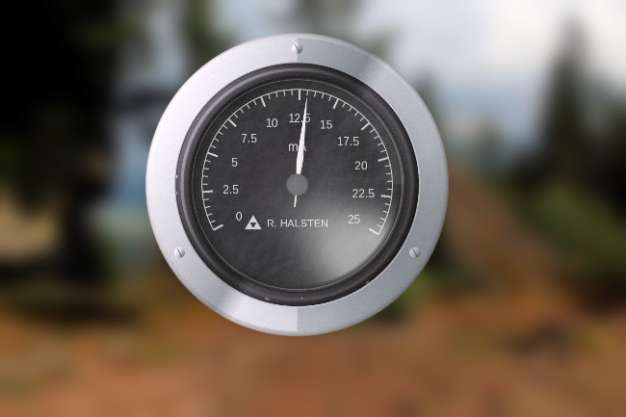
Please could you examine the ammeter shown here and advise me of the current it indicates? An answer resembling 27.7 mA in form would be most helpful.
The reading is 13 mA
